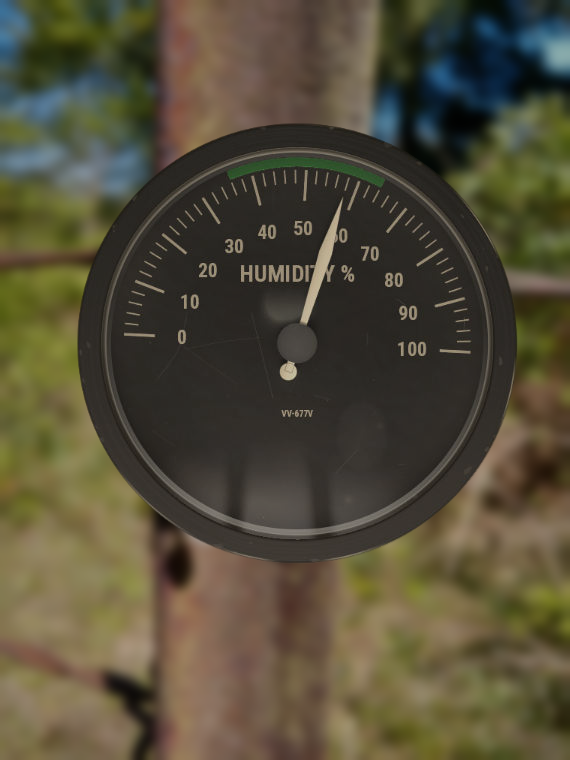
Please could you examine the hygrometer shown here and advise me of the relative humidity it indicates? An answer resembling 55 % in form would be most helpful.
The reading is 58 %
